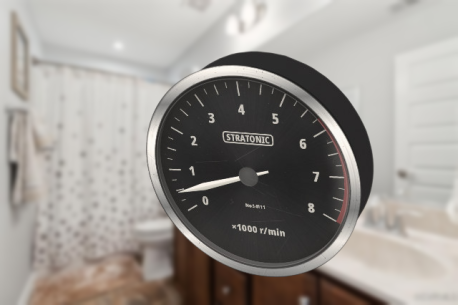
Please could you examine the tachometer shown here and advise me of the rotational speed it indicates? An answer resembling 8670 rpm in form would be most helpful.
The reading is 500 rpm
